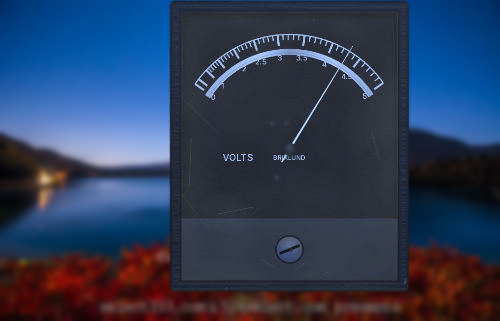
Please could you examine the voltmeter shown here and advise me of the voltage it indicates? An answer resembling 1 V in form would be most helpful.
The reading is 4.3 V
